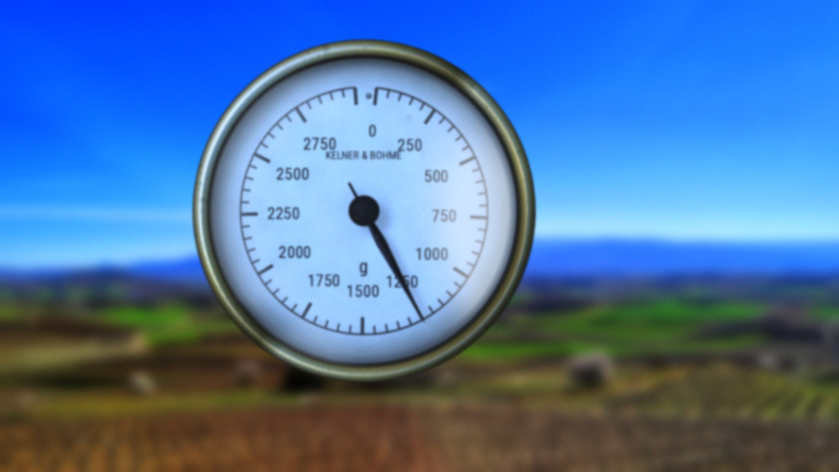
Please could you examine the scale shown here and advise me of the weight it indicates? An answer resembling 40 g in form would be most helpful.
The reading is 1250 g
